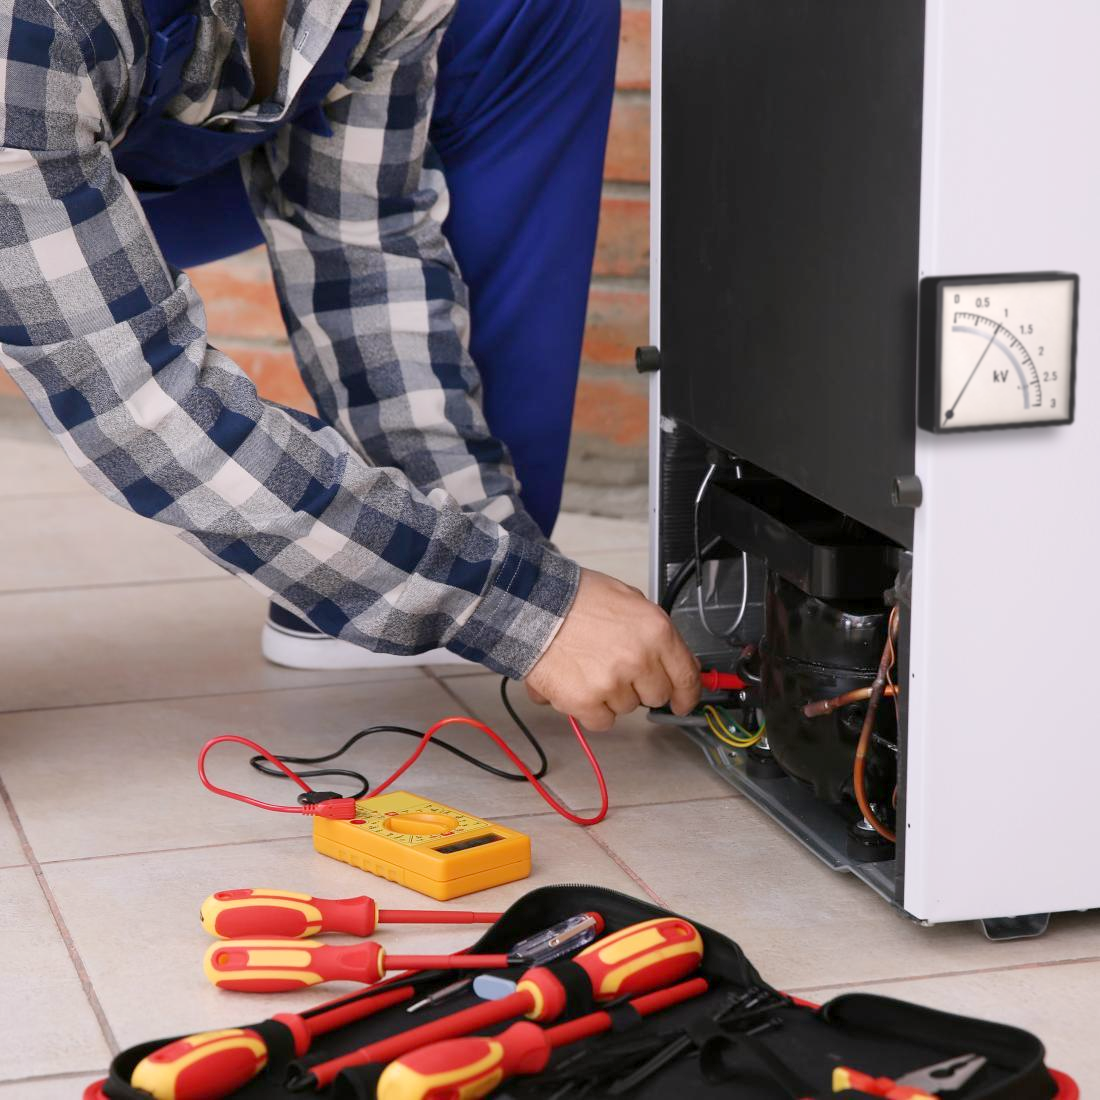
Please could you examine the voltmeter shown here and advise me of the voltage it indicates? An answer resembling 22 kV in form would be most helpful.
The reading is 1 kV
